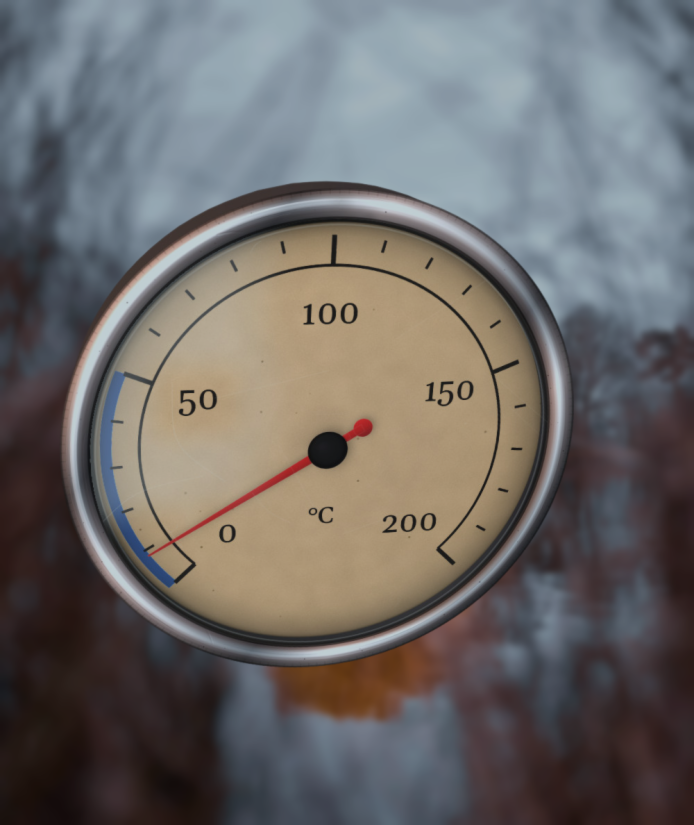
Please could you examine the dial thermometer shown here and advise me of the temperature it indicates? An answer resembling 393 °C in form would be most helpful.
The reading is 10 °C
